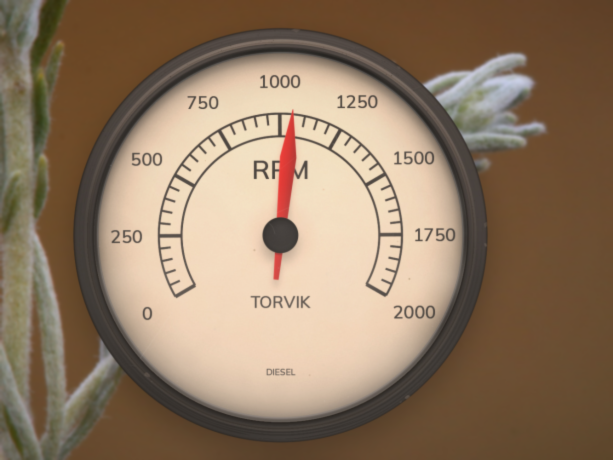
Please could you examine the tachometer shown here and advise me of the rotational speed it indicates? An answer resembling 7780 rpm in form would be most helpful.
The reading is 1050 rpm
